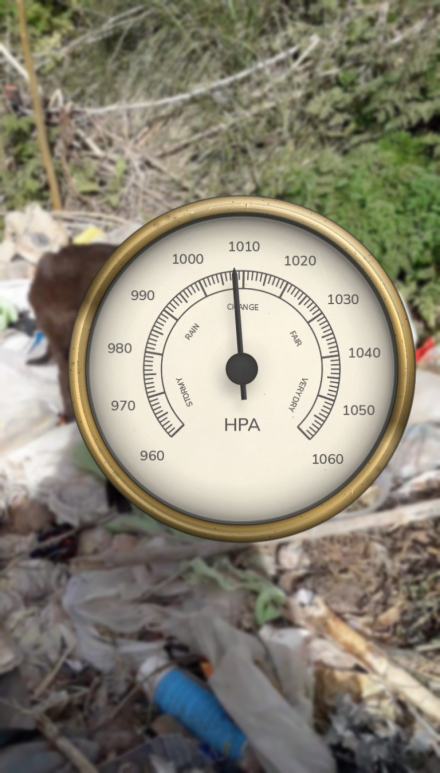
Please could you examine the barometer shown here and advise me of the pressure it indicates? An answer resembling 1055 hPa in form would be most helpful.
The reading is 1008 hPa
